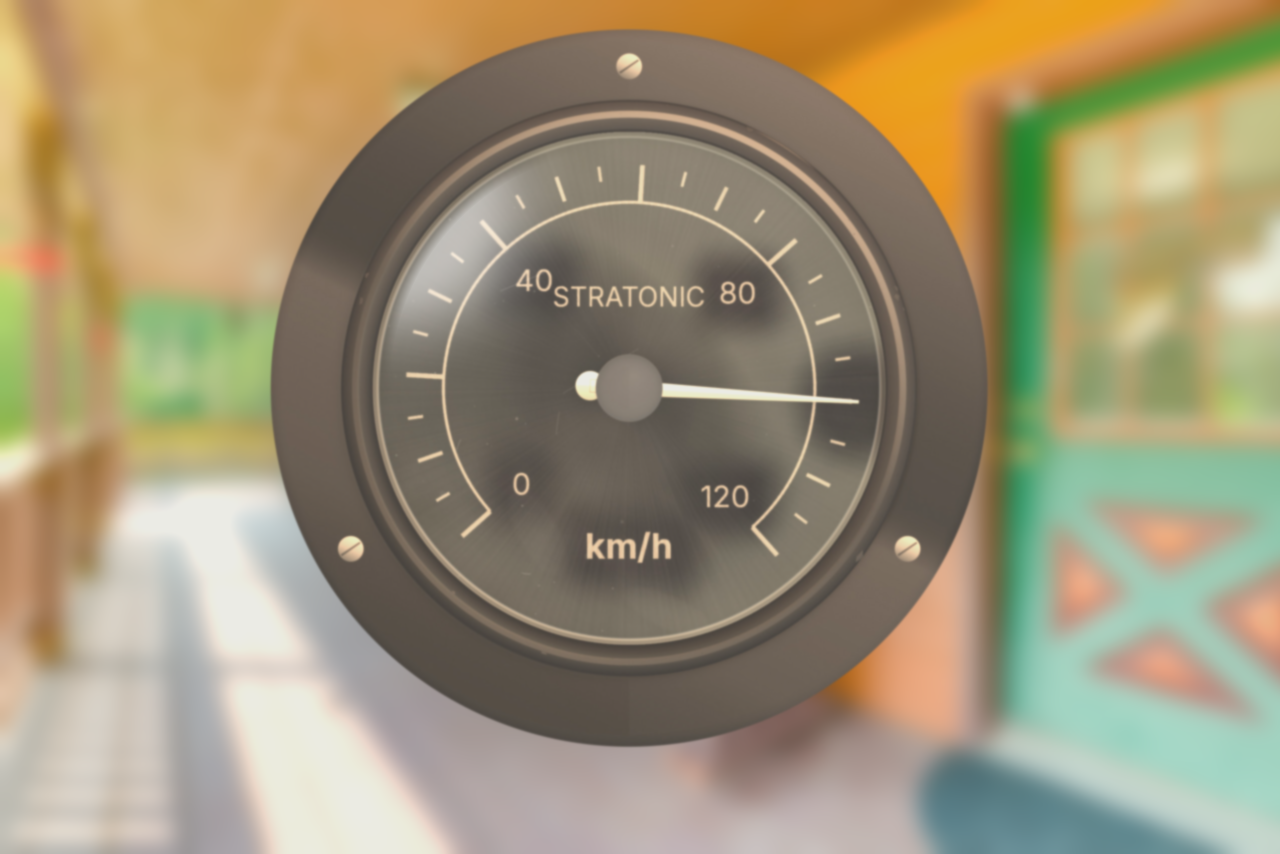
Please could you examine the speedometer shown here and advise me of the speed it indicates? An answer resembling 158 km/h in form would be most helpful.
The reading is 100 km/h
